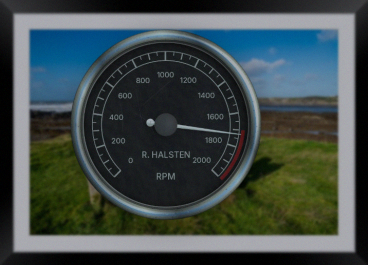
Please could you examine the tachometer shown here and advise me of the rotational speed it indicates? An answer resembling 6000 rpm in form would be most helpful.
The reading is 1725 rpm
